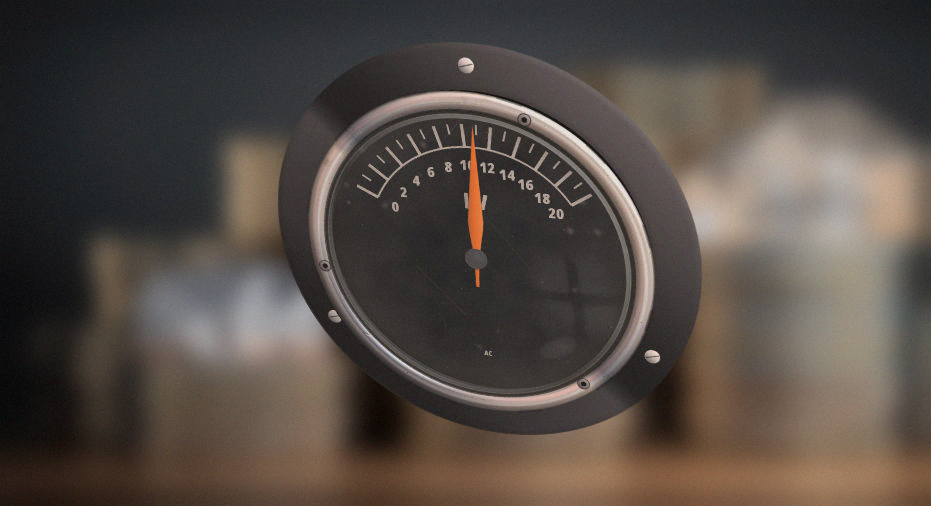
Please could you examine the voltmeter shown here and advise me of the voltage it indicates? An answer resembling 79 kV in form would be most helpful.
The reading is 11 kV
